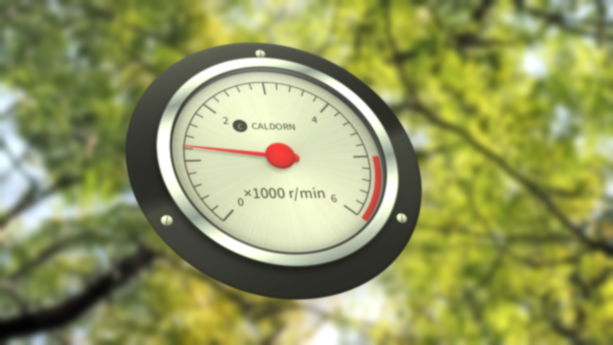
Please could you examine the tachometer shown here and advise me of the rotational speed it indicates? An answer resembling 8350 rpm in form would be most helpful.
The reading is 1200 rpm
